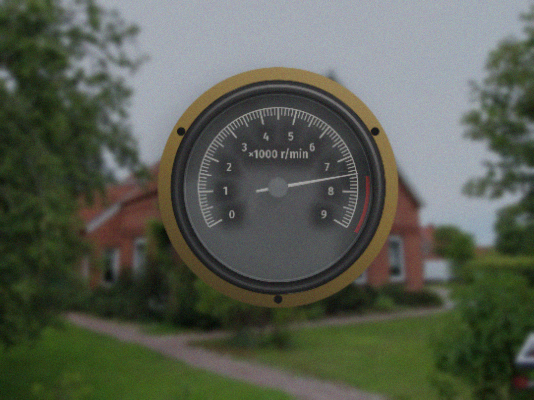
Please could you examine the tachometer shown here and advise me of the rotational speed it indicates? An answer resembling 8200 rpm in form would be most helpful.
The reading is 7500 rpm
